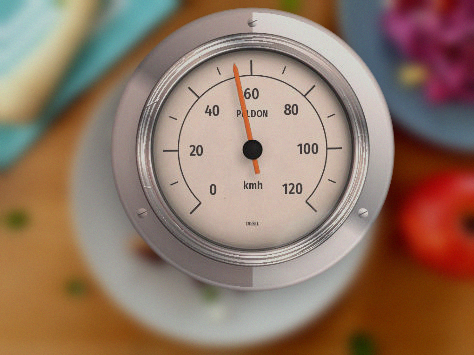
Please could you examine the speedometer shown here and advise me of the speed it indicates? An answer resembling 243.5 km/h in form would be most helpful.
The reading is 55 km/h
